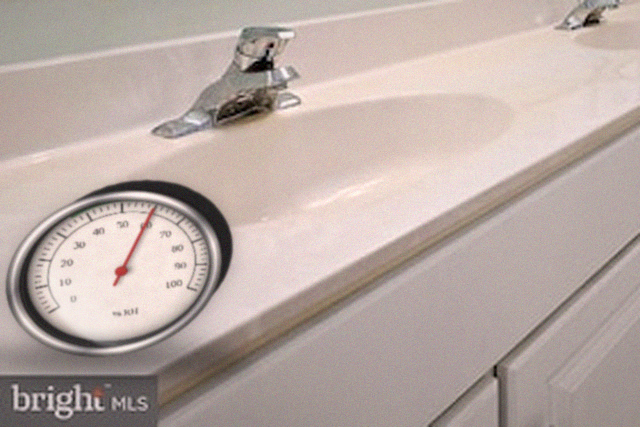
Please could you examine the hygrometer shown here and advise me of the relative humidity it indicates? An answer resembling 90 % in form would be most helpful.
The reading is 60 %
